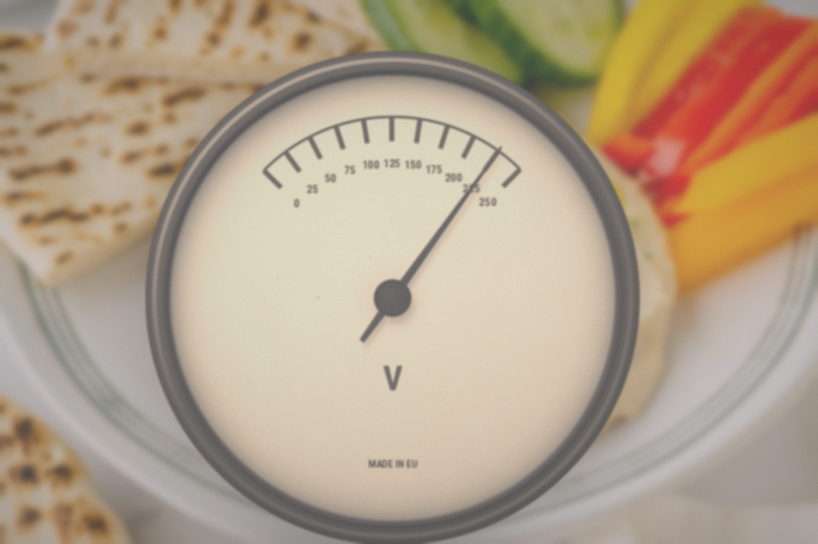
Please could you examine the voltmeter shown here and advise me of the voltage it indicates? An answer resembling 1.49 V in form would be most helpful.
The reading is 225 V
